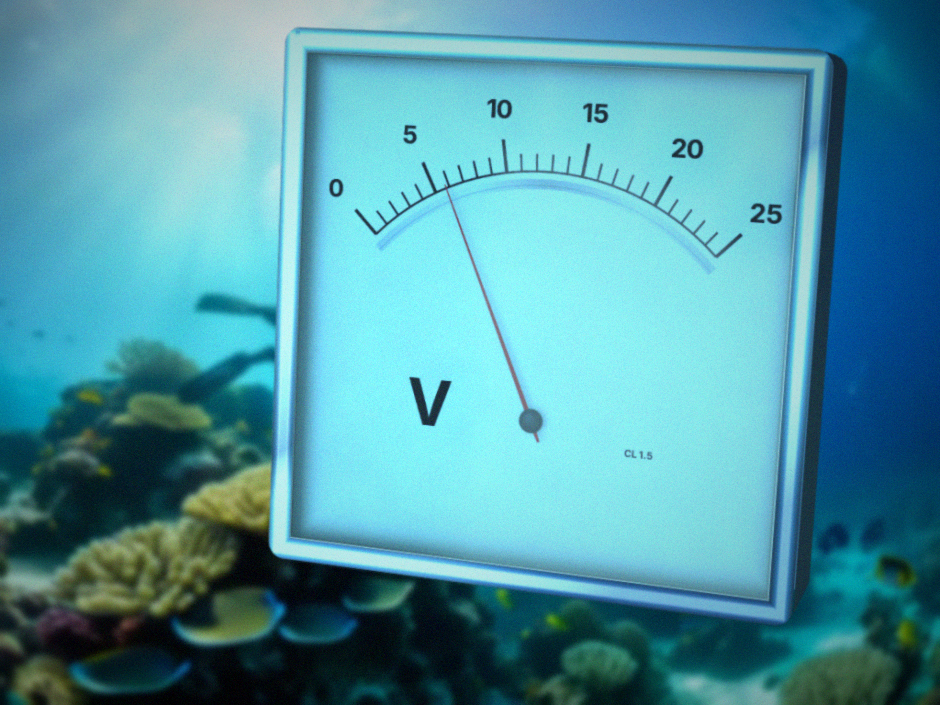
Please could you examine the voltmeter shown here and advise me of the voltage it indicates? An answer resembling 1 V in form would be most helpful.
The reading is 6 V
